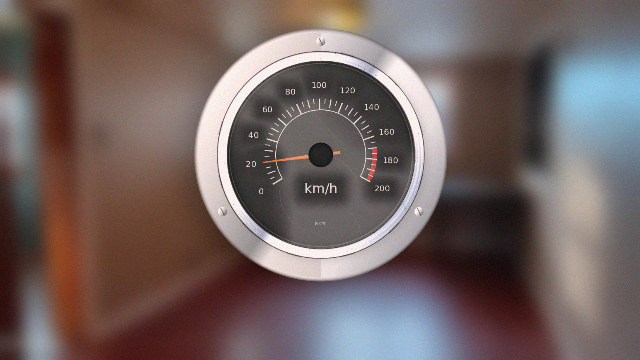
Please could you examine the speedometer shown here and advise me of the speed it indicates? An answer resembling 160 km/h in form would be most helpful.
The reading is 20 km/h
